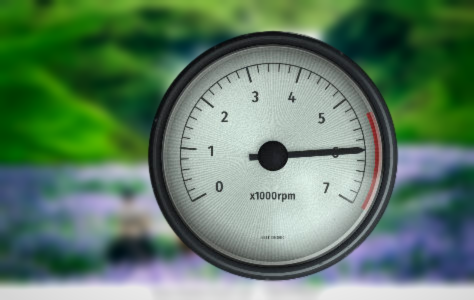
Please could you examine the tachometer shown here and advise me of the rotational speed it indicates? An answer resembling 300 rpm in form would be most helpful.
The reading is 6000 rpm
